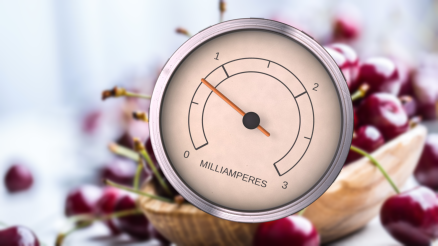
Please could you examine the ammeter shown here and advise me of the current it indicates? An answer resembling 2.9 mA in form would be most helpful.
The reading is 0.75 mA
